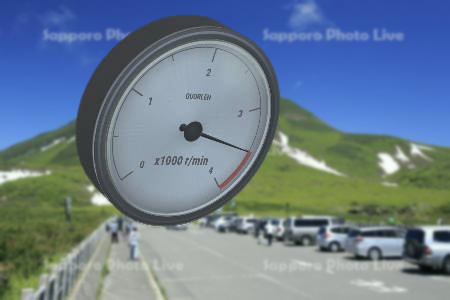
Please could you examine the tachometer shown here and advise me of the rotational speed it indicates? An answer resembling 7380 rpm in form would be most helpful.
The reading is 3500 rpm
